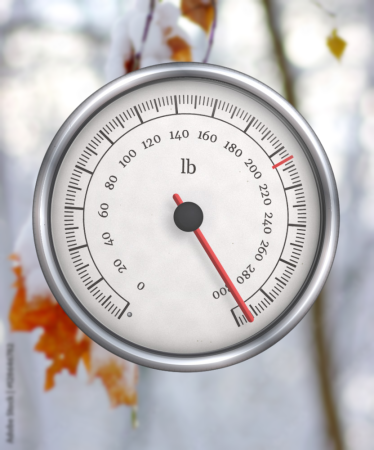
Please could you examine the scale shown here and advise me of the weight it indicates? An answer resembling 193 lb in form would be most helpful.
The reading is 294 lb
